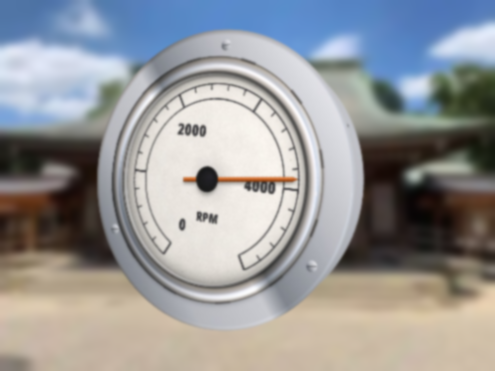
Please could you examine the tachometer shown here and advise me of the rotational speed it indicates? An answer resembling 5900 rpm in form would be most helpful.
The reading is 3900 rpm
